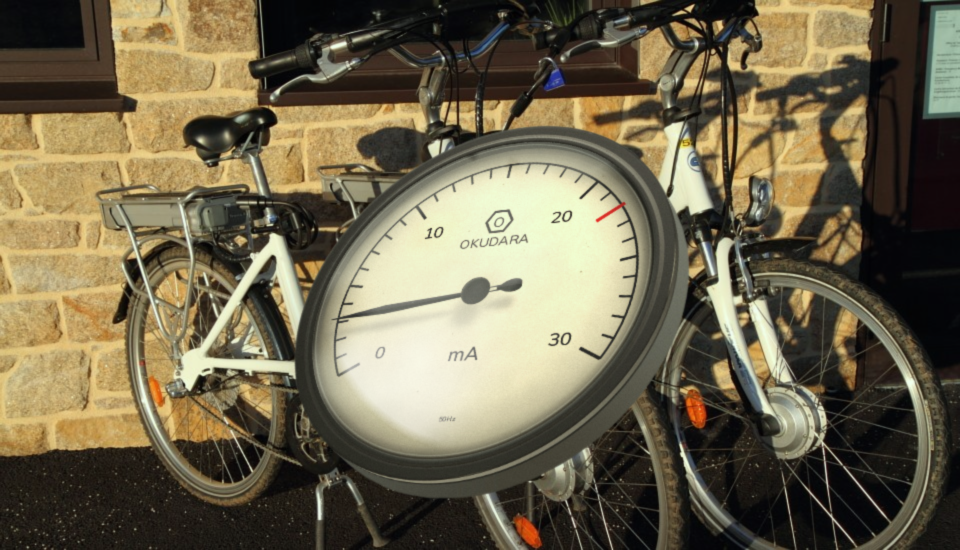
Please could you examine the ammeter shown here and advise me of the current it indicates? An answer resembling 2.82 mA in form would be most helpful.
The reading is 3 mA
